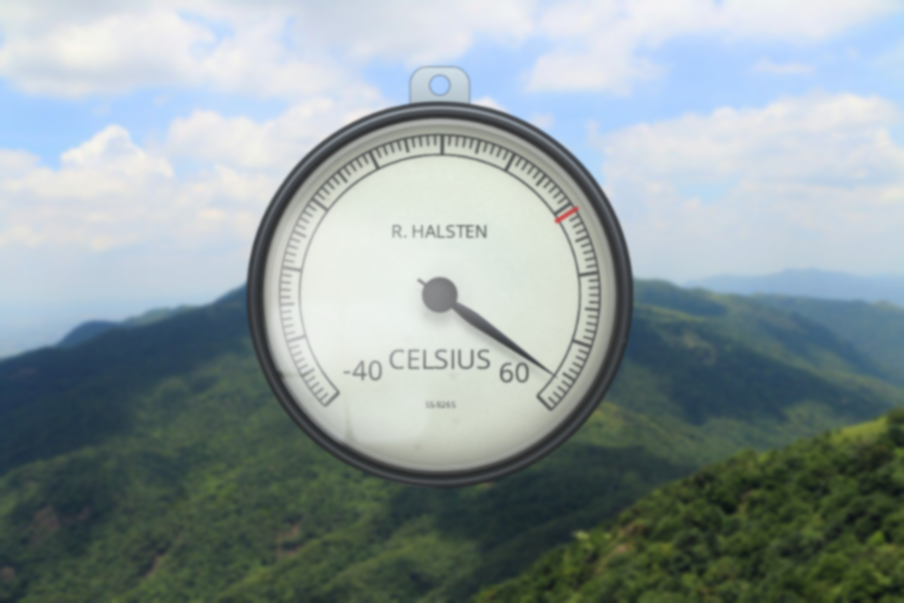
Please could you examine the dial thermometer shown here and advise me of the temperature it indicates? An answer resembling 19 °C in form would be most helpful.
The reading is 56 °C
